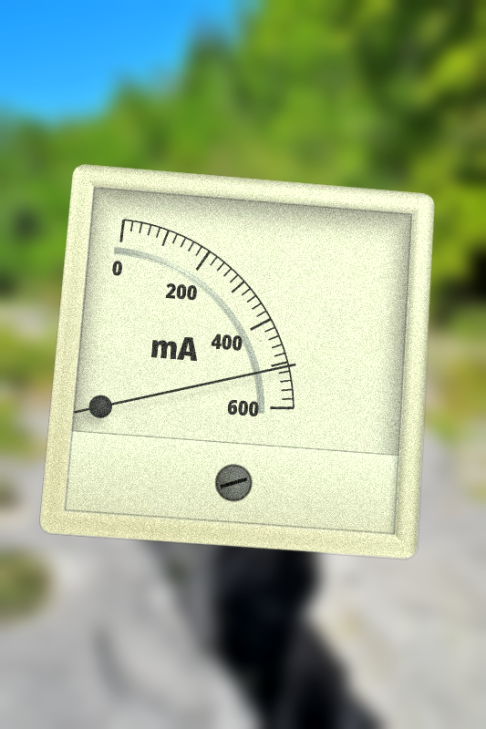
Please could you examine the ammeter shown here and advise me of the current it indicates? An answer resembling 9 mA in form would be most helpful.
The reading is 510 mA
